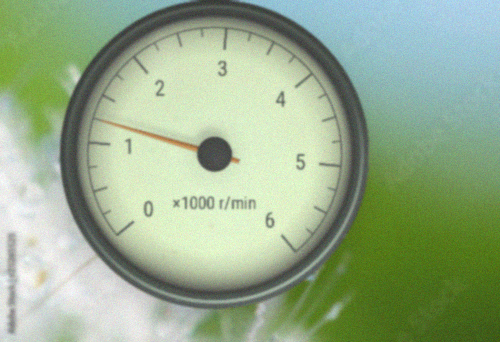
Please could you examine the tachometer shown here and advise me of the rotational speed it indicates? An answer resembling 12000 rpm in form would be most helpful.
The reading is 1250 rpm
